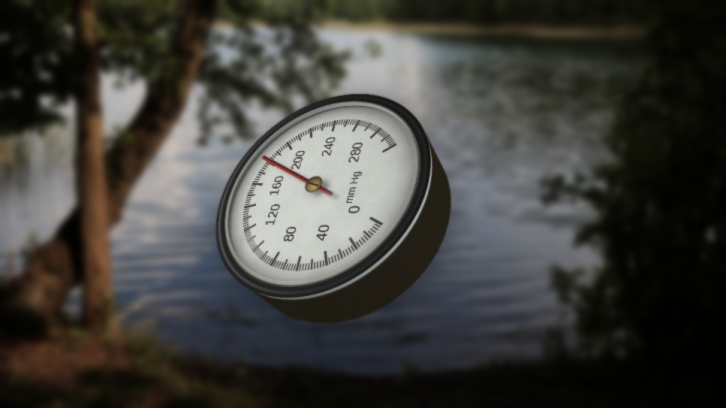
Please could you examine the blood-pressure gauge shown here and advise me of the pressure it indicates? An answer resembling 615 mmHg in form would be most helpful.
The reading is 180 mmHg
